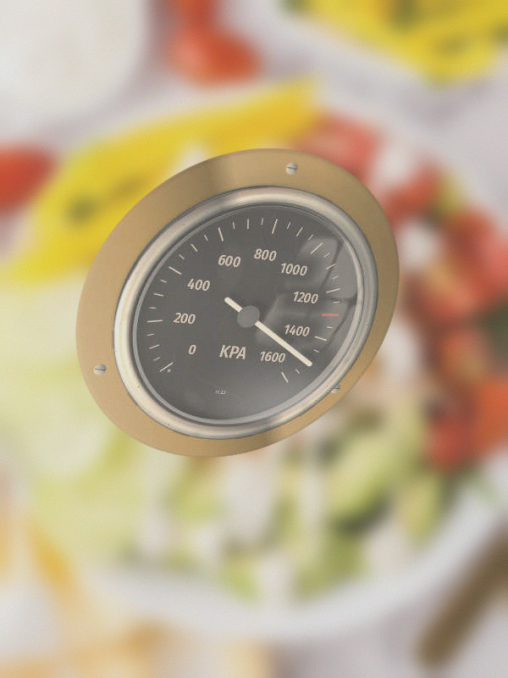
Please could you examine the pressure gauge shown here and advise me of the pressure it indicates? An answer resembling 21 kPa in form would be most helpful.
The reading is 1500 kPa
